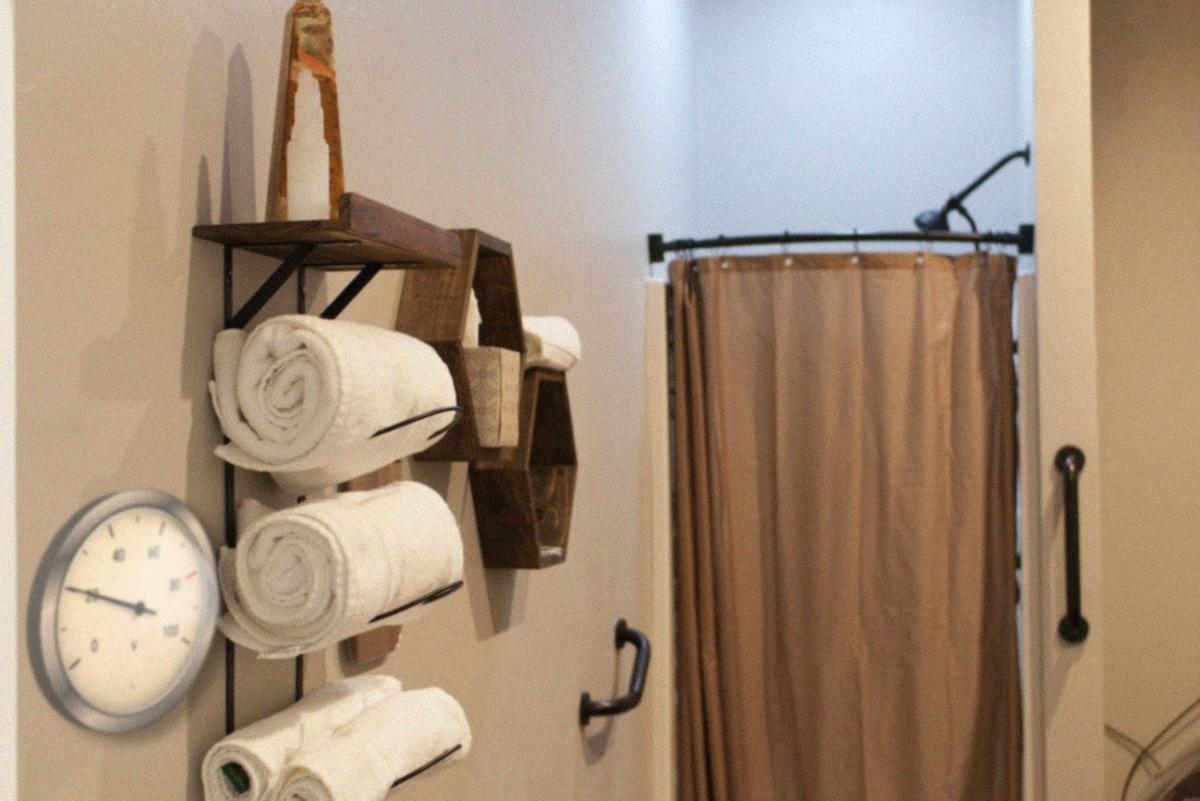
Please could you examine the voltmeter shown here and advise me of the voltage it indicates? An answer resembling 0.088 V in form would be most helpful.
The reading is 20 V
